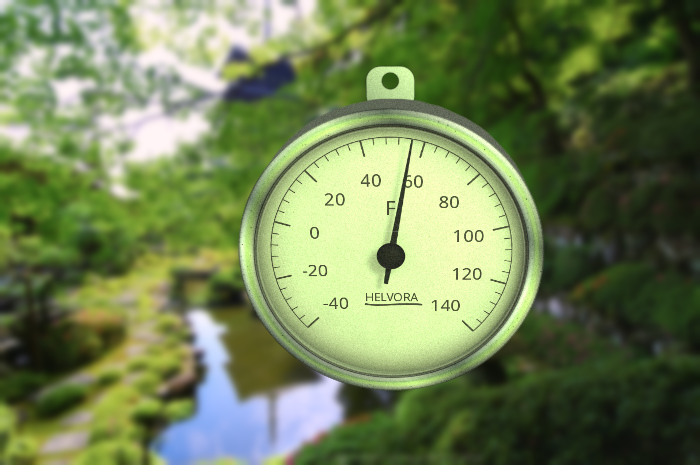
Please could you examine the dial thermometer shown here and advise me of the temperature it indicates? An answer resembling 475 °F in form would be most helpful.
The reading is 56 °F
